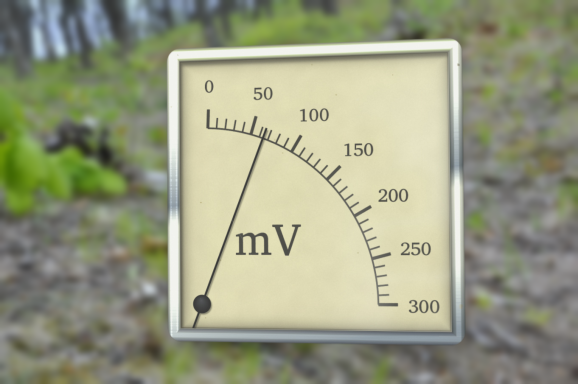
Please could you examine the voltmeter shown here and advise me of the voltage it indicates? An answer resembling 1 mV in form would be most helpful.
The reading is 65 mV
